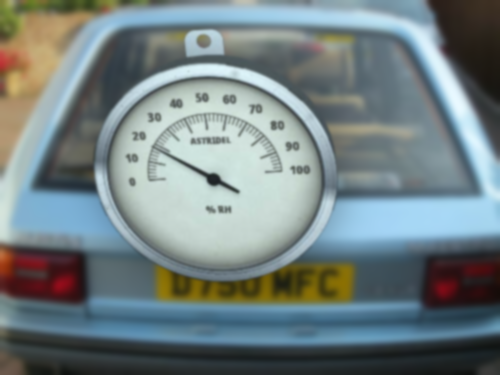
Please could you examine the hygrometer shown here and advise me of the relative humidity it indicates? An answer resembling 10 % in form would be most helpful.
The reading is 20 %
